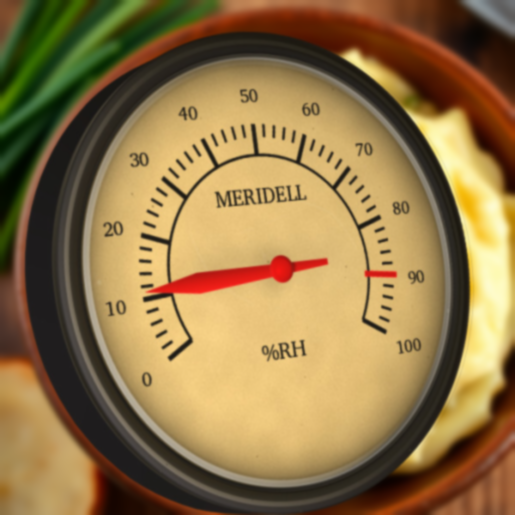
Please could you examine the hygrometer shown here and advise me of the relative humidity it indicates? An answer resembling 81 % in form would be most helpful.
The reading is 11 %
